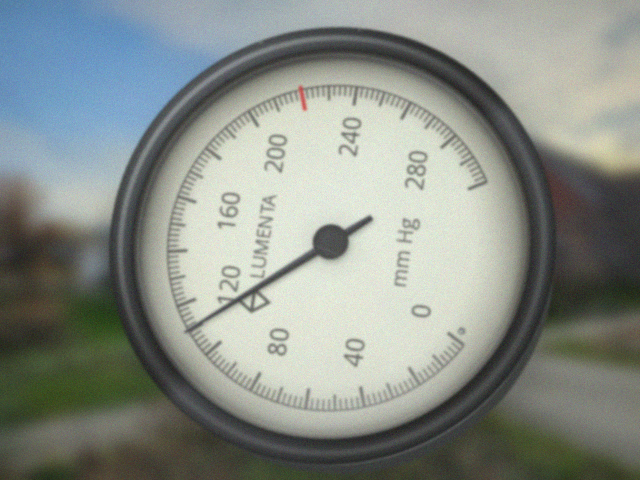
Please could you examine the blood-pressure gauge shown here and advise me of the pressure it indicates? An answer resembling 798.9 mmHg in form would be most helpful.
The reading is 110 mmHg
